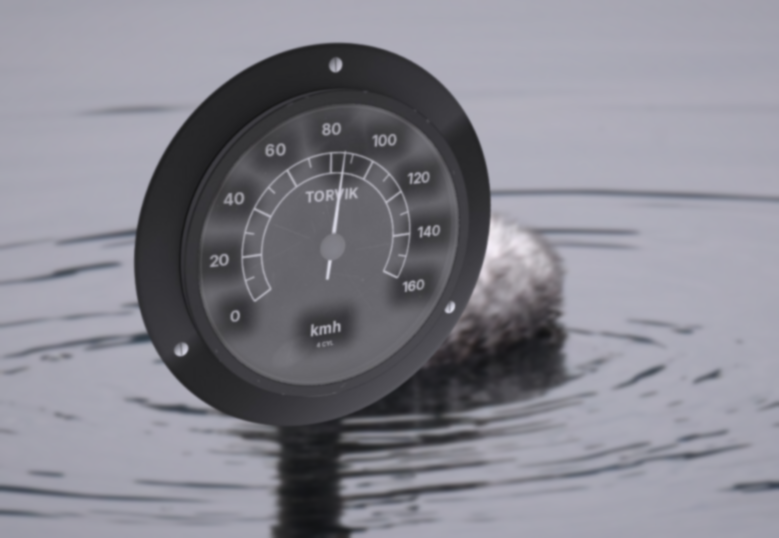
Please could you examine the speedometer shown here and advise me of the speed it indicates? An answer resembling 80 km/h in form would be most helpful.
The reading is 85 km/h
